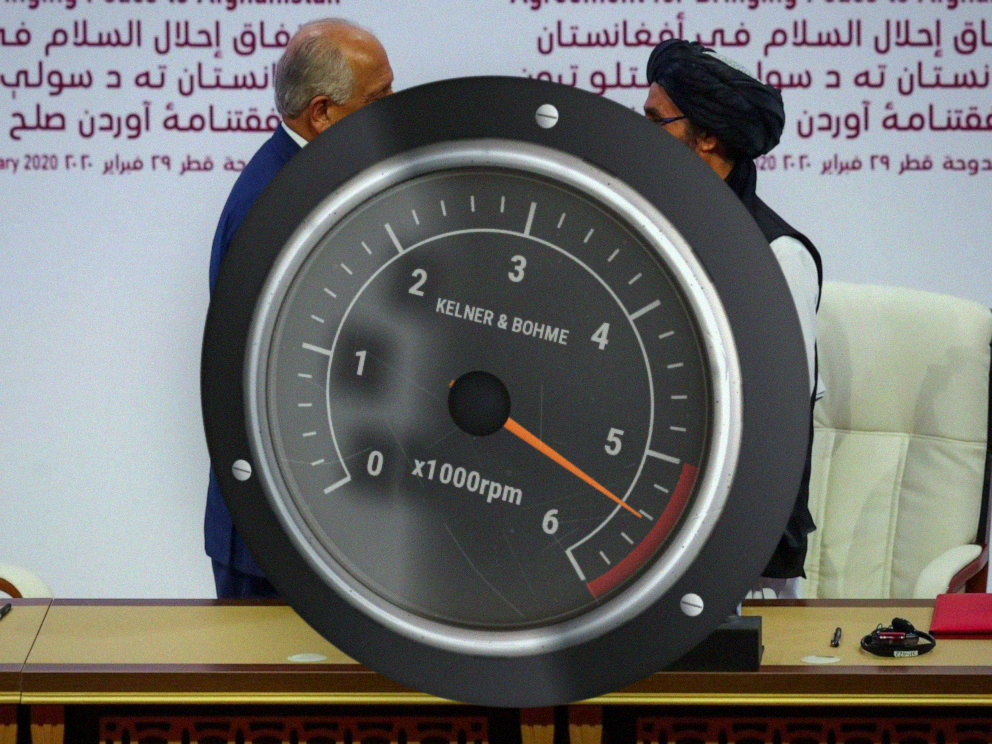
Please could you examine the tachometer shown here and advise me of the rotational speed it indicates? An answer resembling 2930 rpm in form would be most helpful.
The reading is 5400 rpm
